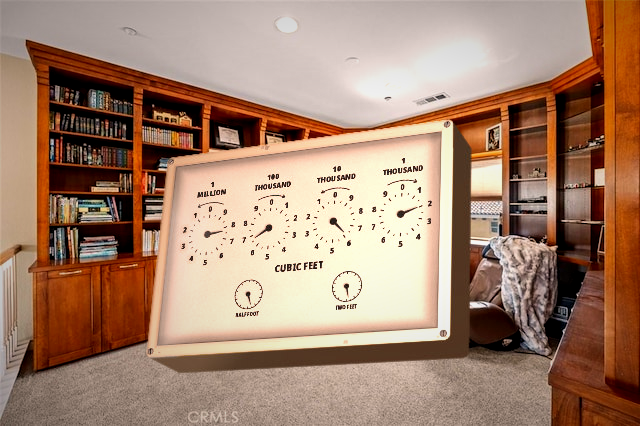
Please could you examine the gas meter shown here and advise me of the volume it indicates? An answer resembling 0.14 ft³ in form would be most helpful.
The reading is 766200 ft³
